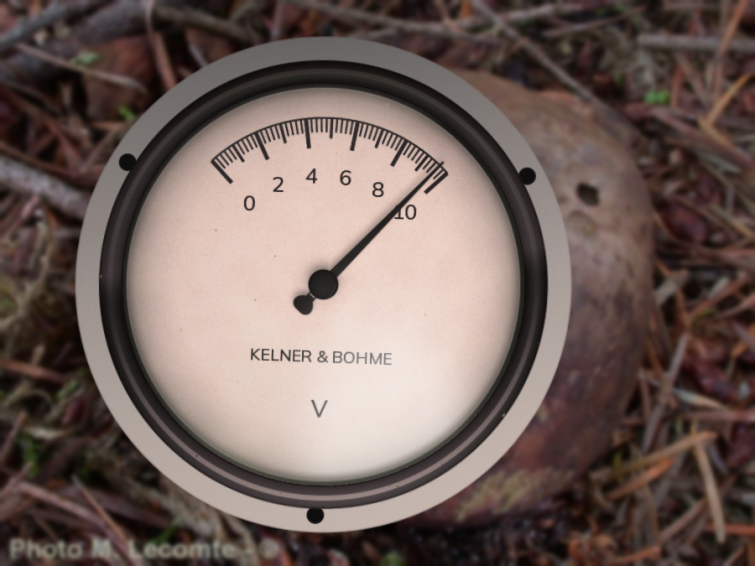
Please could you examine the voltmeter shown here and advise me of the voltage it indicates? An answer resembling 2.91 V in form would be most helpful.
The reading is 9.6 V
